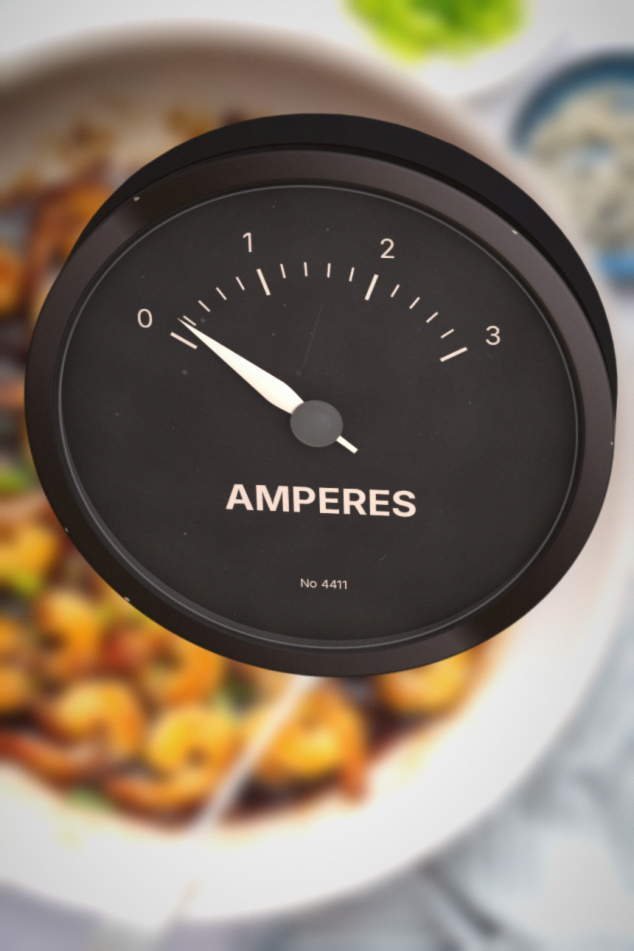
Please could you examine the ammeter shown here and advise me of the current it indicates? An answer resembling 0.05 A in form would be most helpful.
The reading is 0.2 A
